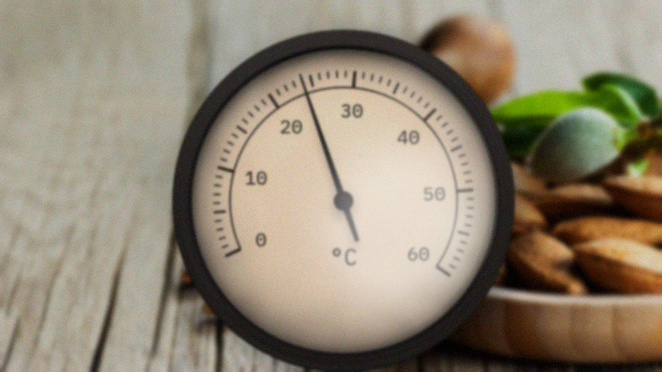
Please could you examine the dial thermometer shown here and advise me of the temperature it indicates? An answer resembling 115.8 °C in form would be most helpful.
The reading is 24 °C
